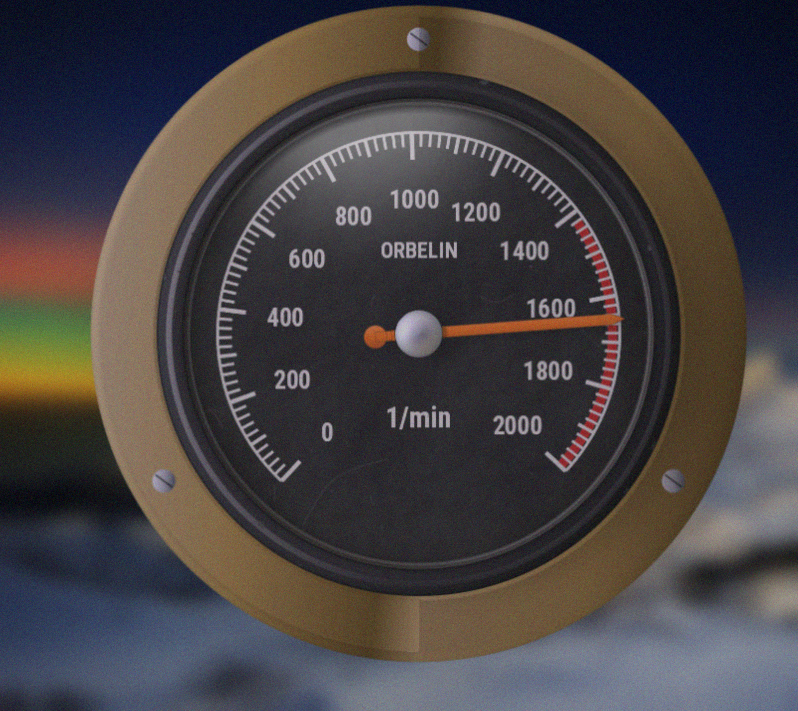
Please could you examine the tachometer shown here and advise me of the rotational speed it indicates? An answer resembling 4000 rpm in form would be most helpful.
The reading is 1650 rpm
